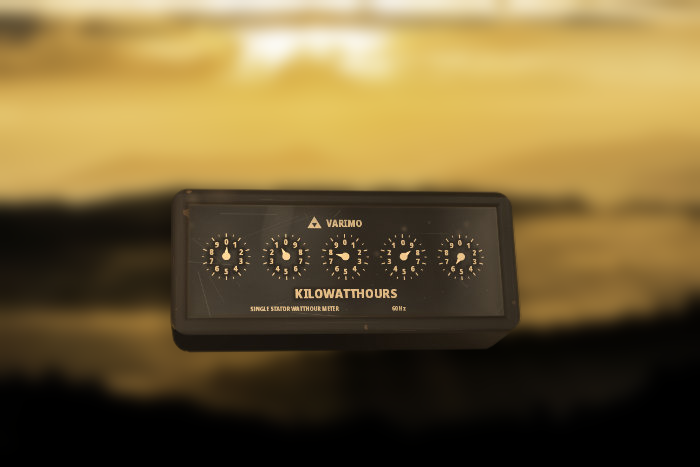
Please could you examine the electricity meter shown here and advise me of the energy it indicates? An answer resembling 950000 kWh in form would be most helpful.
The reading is 786 kWh
